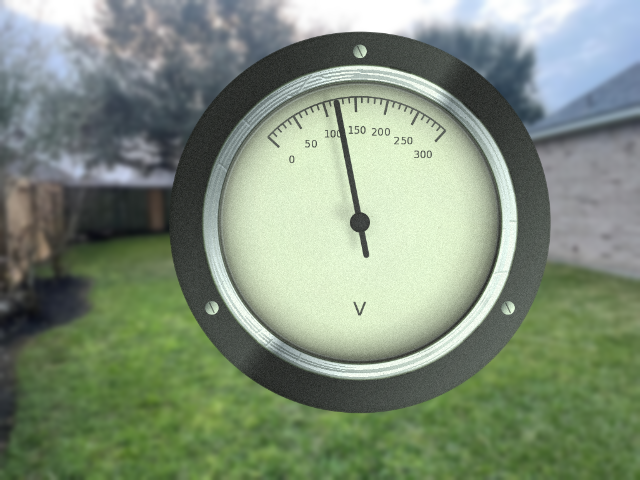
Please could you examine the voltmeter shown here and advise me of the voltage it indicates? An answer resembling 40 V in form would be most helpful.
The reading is 120 V
